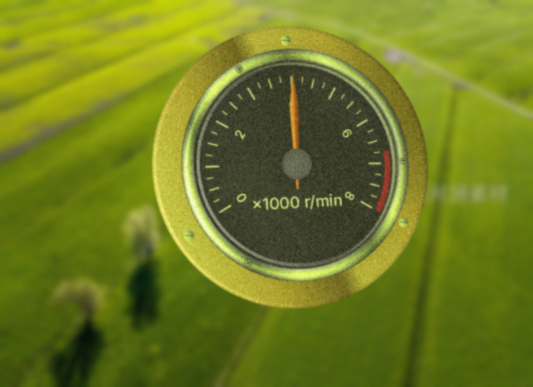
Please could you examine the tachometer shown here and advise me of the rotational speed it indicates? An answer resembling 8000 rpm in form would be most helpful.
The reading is 4000 rpm
